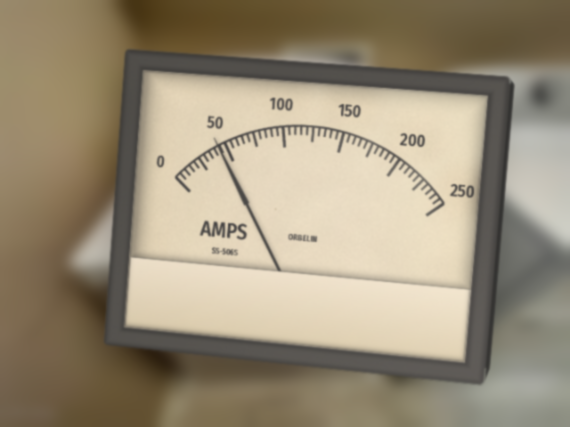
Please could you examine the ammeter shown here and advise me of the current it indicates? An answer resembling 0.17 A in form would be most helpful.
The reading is 45 A
